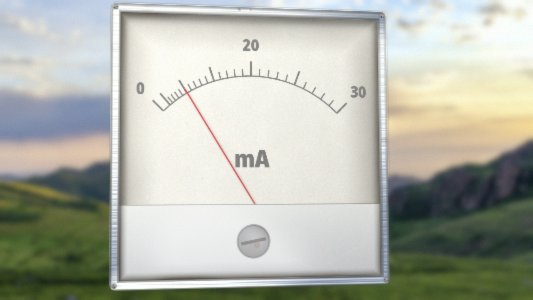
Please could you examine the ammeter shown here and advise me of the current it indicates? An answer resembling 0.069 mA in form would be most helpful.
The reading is 10 mA
